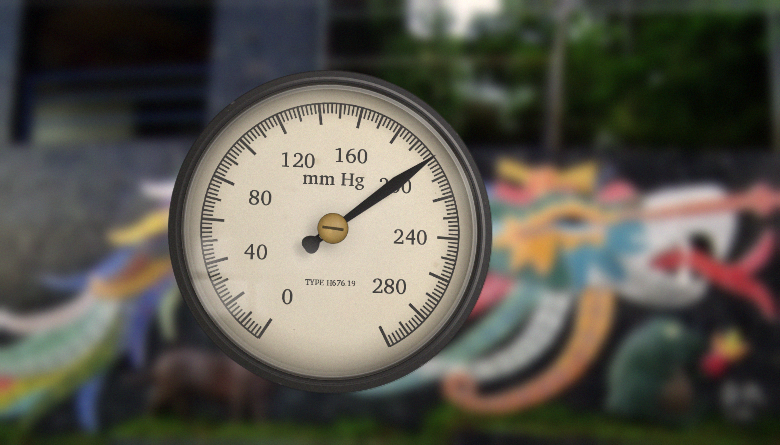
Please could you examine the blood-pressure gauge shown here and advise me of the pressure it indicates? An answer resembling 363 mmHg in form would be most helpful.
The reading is 200 mmHg
